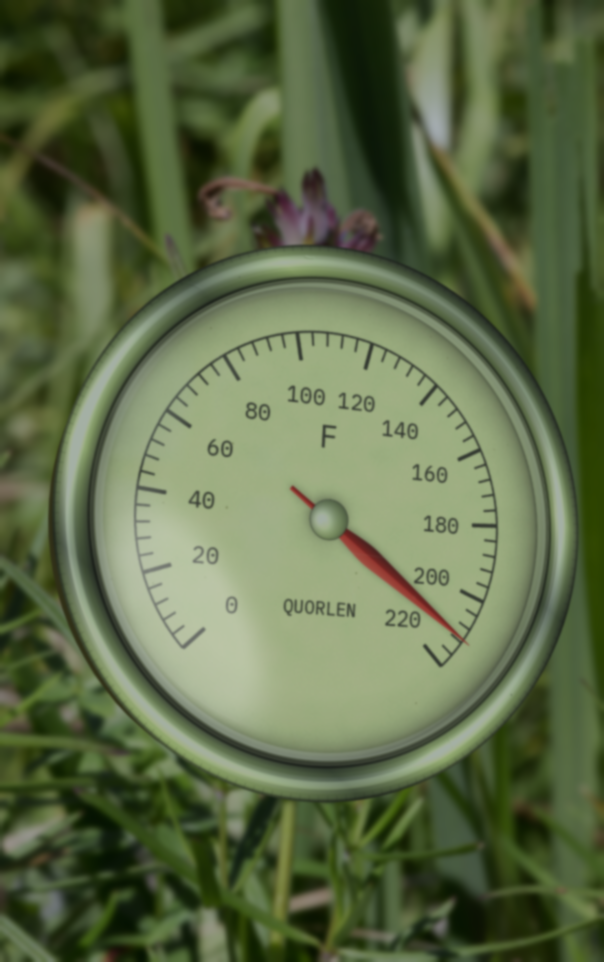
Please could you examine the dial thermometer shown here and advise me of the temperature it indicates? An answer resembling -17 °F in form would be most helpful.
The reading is 212 °F
